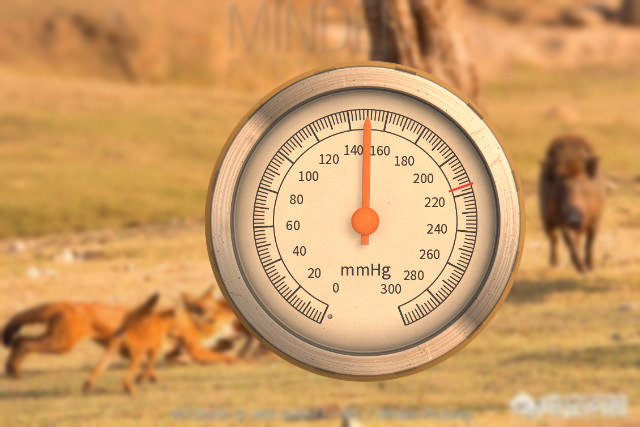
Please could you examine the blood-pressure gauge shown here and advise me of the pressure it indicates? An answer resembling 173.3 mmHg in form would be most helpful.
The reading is 150 mmHg
